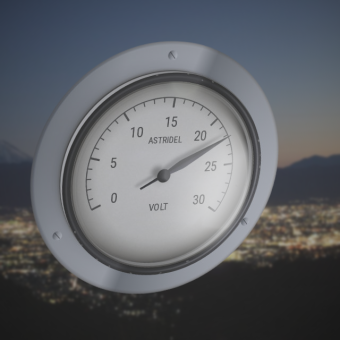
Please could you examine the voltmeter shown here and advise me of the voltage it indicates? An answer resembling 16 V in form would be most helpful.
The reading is 22 V
